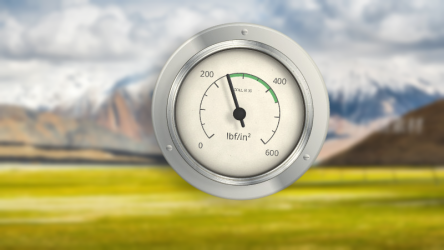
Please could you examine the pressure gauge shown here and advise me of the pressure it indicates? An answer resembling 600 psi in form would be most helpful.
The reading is 250 psi
